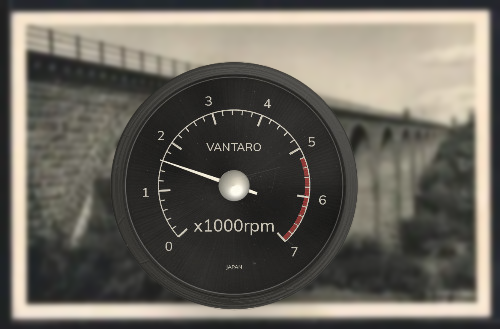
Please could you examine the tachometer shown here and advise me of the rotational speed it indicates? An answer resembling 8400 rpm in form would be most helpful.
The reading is 1600 rpm
